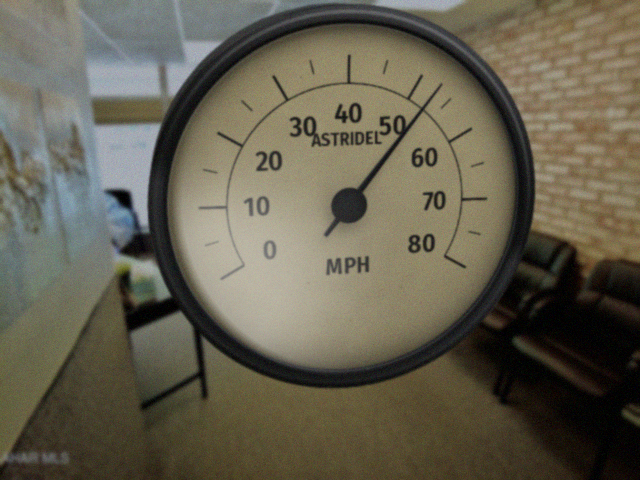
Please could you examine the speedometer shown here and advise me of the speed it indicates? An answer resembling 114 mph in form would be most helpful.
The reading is 52.5 mph
